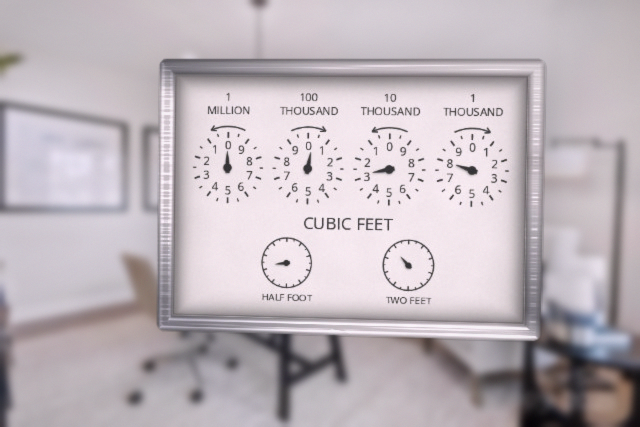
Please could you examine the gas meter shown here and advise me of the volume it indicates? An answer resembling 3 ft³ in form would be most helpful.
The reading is 2800 ft³
